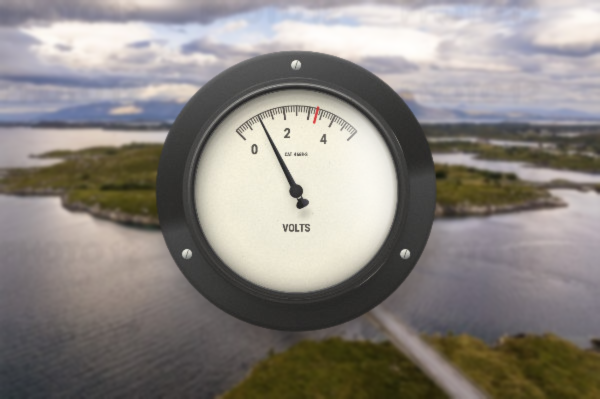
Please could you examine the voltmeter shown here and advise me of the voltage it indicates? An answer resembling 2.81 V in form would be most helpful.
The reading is 1 V
